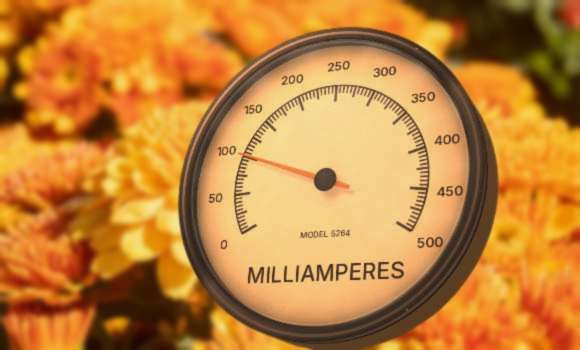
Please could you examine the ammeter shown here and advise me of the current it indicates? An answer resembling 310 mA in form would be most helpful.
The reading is 100 mA
